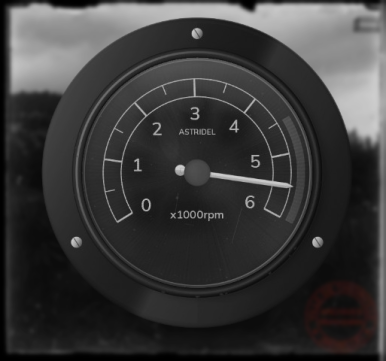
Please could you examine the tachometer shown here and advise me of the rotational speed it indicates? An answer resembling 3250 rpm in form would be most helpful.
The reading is 5500 rpm
